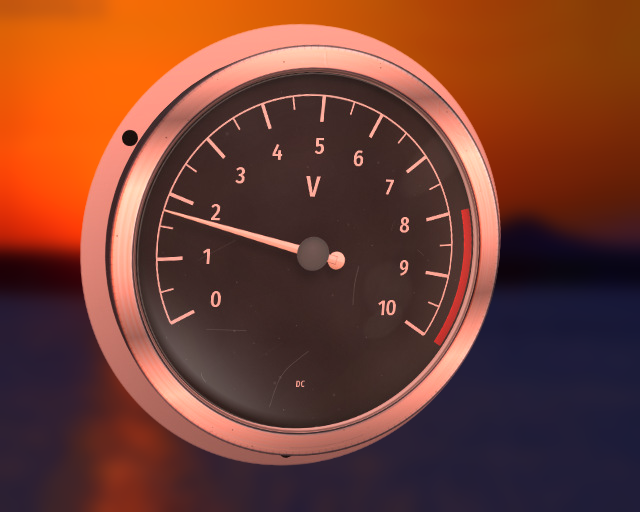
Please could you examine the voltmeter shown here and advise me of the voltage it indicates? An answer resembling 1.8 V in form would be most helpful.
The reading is 1.75 V
